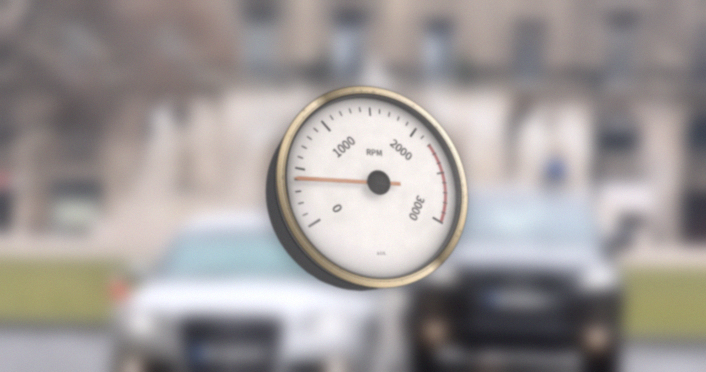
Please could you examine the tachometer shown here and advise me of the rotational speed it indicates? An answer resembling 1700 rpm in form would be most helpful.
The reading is 400 rpm
